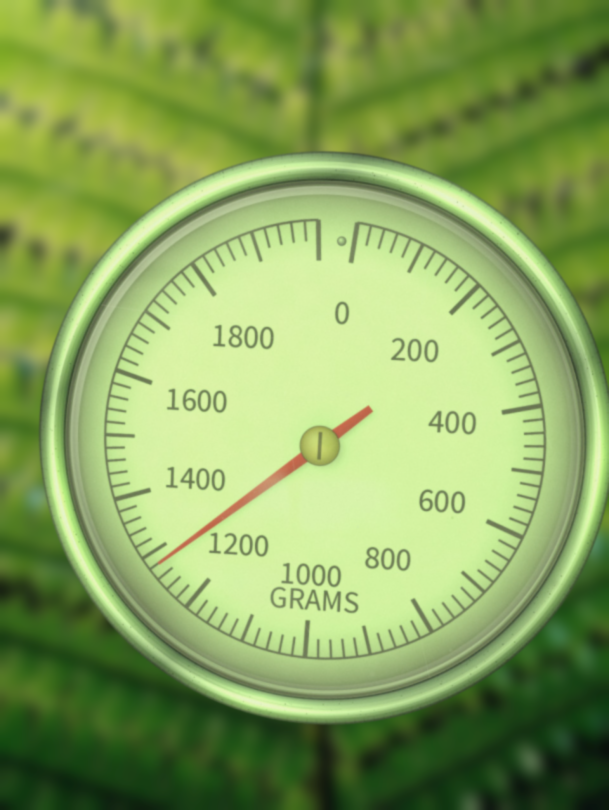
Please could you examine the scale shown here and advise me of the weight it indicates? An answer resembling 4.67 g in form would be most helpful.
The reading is 1280 g
